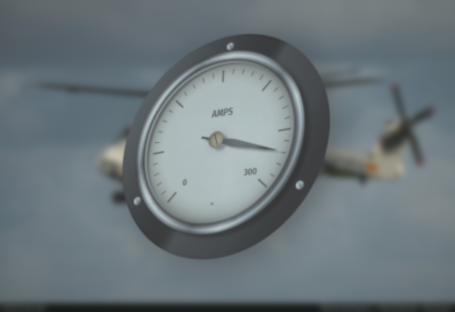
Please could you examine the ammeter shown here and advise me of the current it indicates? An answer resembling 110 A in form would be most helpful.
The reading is 270 A
